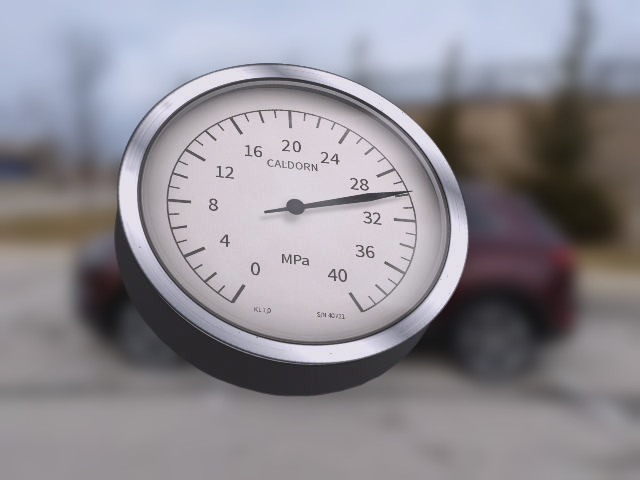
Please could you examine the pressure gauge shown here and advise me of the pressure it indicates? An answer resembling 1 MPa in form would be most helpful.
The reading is 30 MPa
